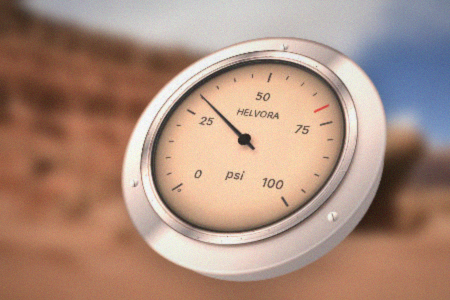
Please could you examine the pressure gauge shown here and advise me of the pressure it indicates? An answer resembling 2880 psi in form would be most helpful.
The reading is 30 psi
